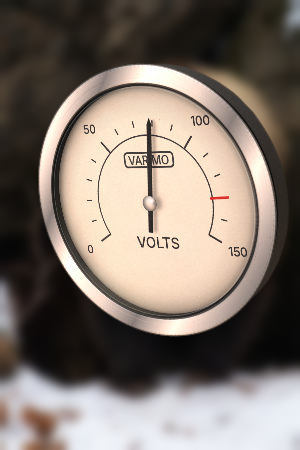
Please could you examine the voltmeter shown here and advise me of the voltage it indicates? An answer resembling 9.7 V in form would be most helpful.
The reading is 80 V
